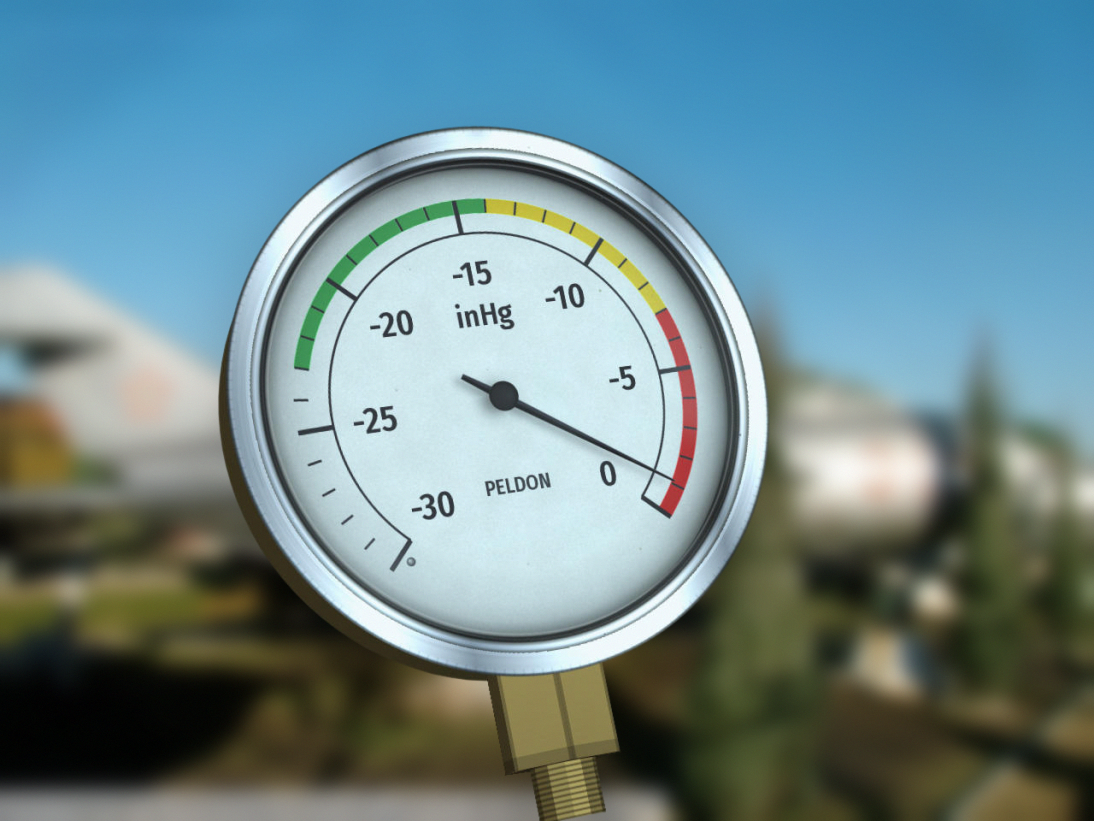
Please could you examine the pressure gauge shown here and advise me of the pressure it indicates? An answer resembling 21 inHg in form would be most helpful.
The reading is -1 inHg
